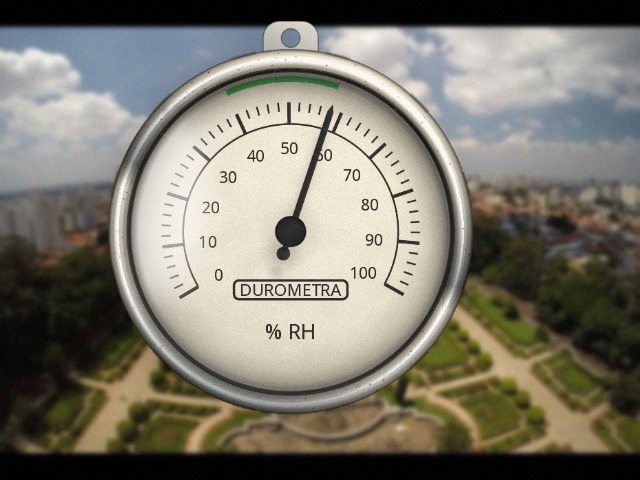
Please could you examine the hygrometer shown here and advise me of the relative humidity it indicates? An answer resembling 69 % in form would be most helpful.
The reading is 58 %
